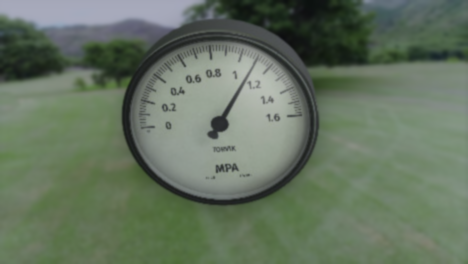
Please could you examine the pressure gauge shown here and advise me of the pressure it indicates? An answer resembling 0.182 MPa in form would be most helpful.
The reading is 1.1 MPa
